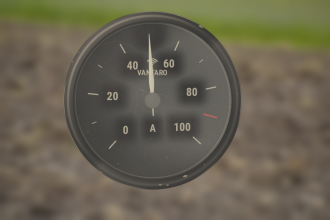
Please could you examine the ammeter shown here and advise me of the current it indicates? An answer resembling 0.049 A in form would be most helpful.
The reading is 50 A
